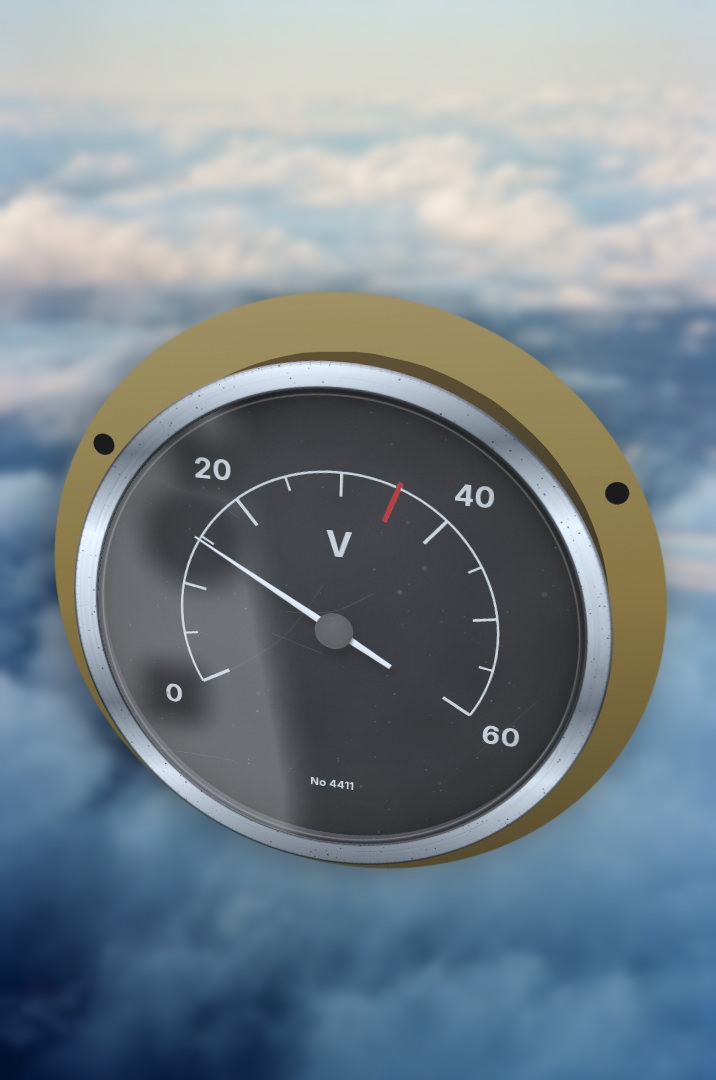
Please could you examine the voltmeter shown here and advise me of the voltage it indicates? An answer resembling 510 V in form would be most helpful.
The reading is 15 V
